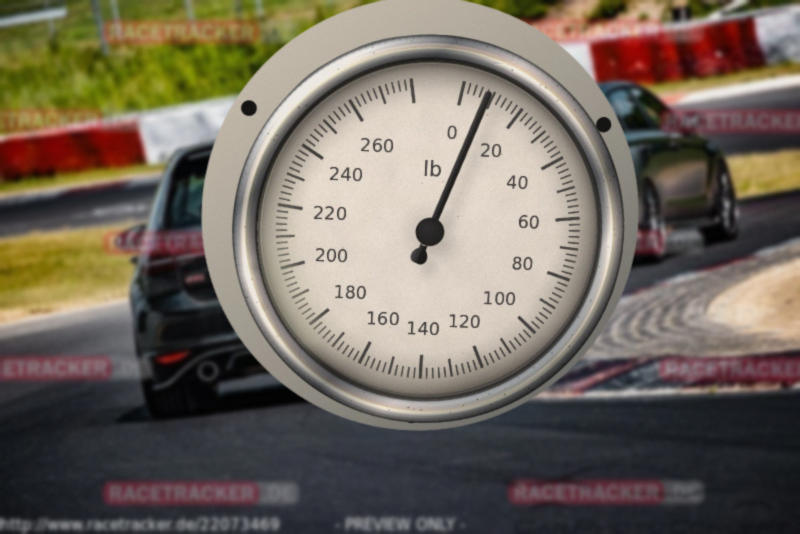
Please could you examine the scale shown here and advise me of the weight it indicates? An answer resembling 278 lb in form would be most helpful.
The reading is 8 lb
